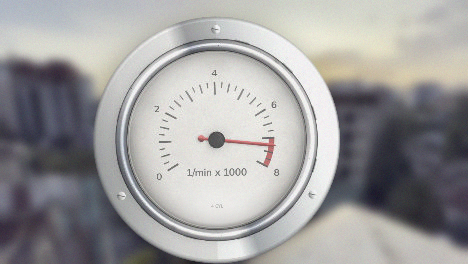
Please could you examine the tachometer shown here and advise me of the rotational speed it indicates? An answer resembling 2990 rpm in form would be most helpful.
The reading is 7250 rpm
